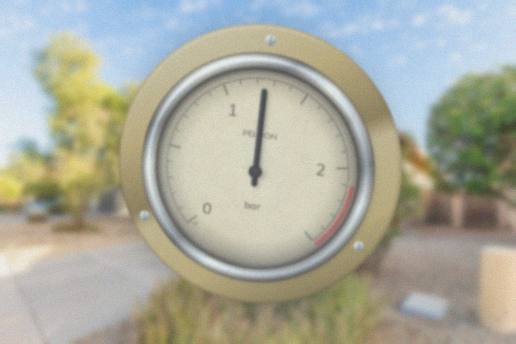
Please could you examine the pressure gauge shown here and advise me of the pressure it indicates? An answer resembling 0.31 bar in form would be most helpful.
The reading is 1.25 bar
